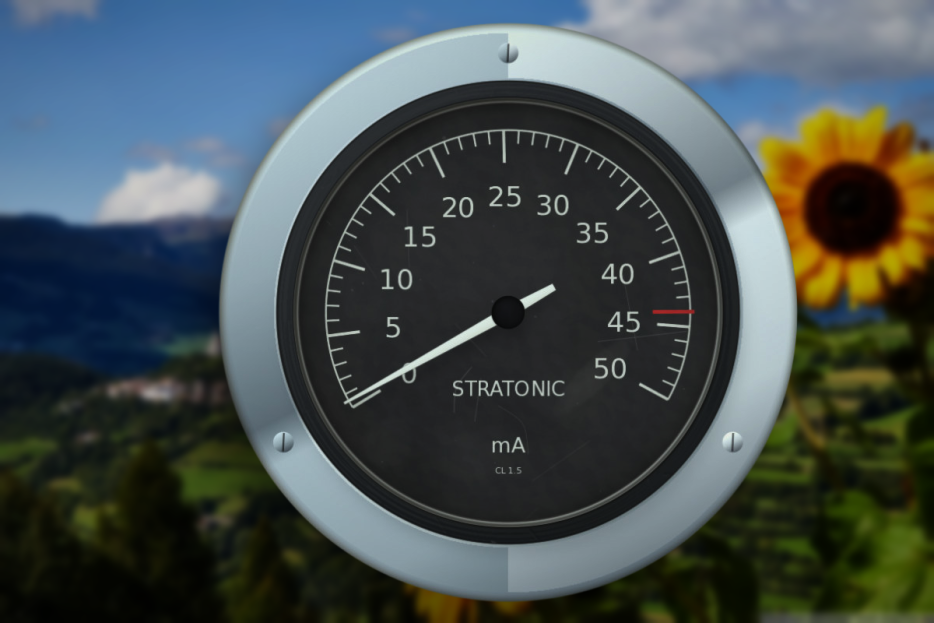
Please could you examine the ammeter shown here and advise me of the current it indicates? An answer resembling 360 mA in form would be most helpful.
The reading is 0.5 mA
